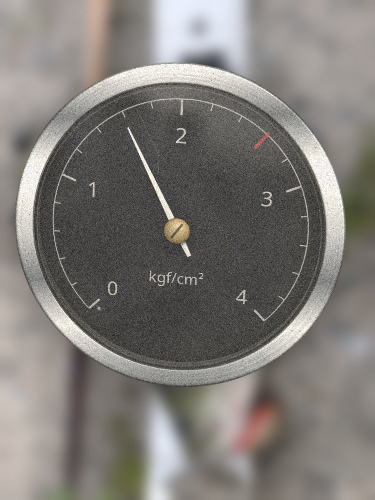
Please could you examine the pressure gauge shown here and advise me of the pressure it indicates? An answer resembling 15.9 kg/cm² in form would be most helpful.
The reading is 1.6 kg/cm²
